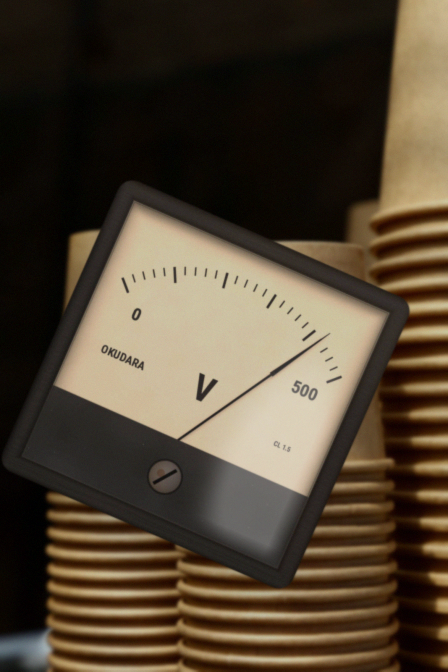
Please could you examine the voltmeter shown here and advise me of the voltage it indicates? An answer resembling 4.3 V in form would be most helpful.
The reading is 420 V
